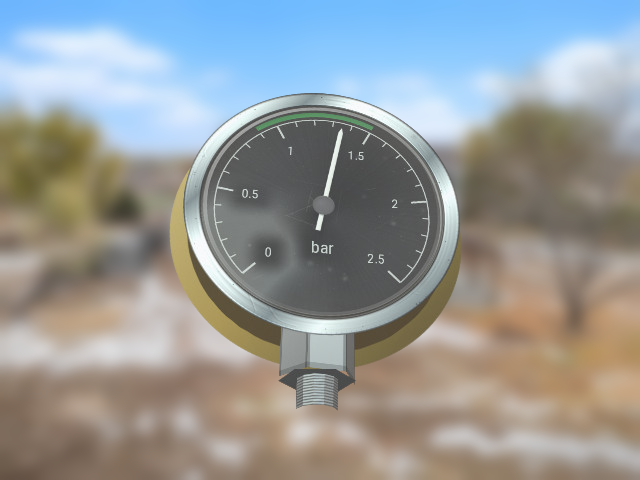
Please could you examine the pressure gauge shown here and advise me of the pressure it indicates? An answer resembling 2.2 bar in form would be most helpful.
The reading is 1.35 bar
